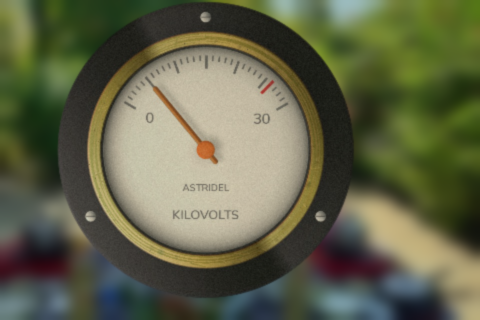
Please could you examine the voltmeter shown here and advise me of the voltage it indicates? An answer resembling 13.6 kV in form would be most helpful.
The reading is 5 kV
